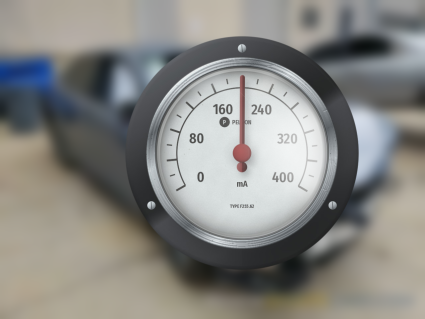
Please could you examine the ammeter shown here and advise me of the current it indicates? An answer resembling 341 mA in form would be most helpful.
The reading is 200 mA
